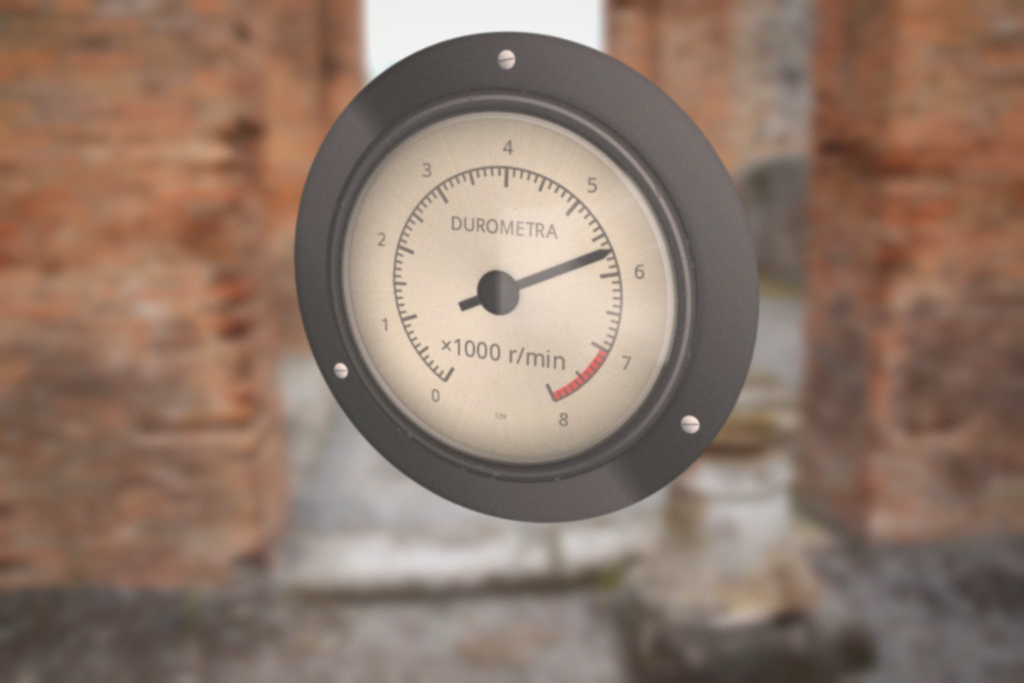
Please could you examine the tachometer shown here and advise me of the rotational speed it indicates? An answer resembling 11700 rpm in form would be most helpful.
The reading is 5700 rpm
